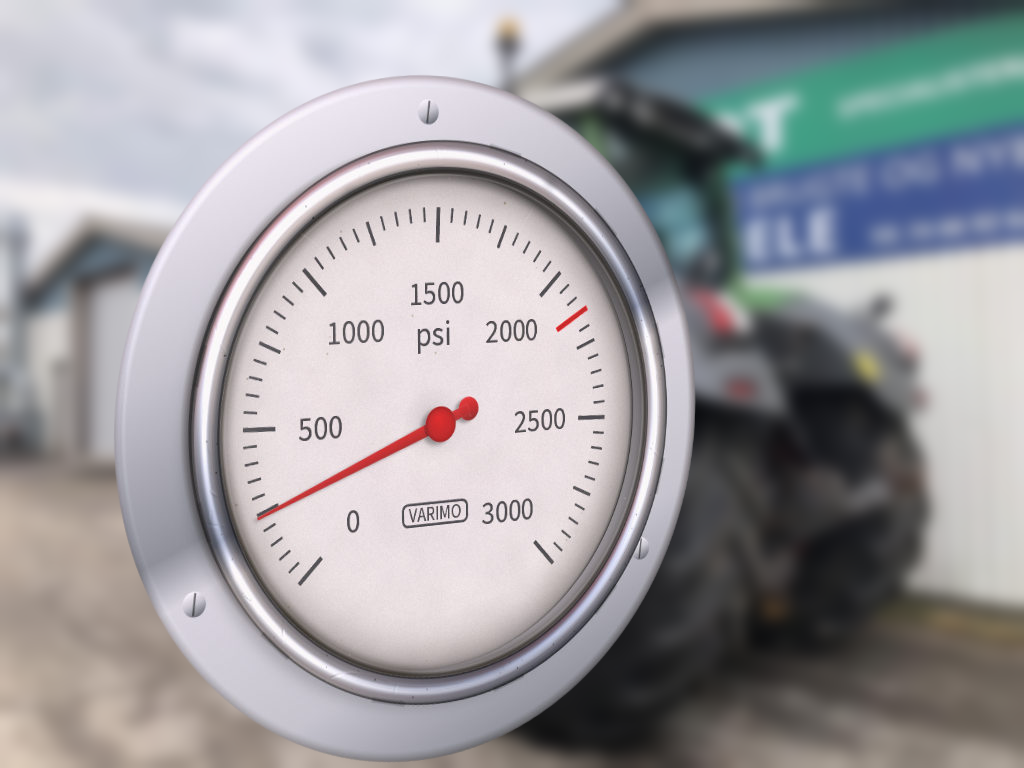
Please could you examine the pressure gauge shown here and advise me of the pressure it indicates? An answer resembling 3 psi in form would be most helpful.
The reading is 250 psi
